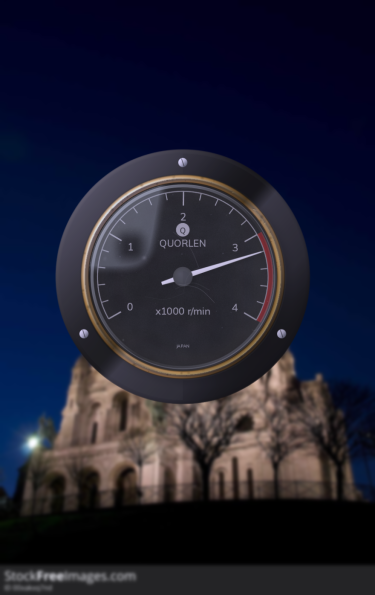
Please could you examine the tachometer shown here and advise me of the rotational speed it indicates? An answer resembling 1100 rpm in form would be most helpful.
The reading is 3200 rpm
